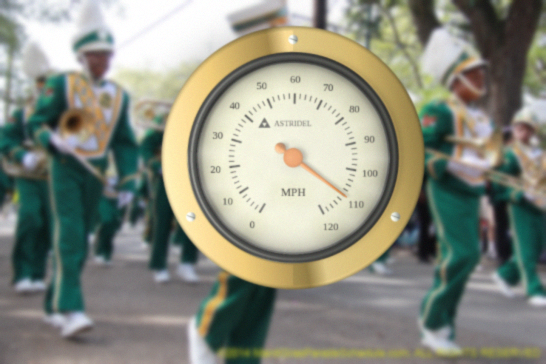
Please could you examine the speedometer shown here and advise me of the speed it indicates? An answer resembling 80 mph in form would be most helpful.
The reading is 110 mph
